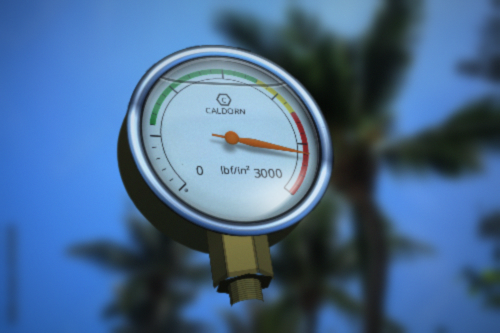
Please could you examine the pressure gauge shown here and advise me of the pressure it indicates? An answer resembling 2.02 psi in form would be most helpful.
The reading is 2600 psi
